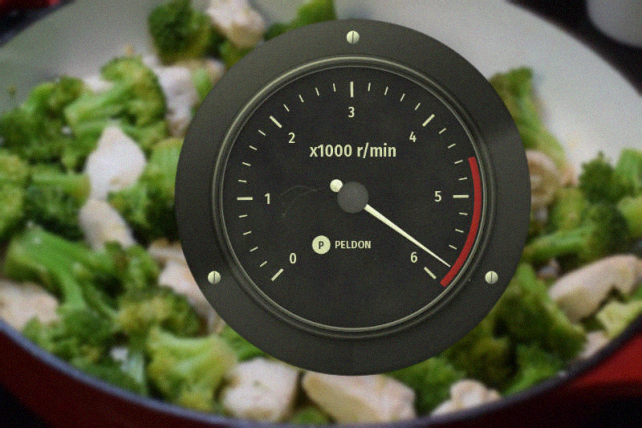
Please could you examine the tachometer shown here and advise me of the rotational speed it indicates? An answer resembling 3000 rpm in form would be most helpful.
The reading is 5800 rpm
